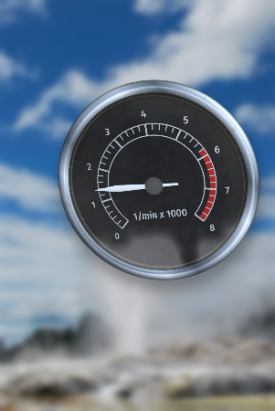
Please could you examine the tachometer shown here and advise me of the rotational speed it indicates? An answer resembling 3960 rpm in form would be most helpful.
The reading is 1400 rpm
